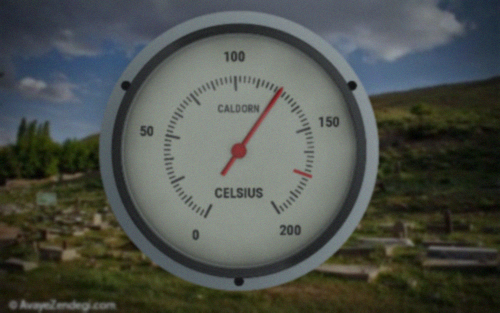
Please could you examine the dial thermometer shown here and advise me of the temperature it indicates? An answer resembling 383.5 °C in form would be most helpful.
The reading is 125 °C
